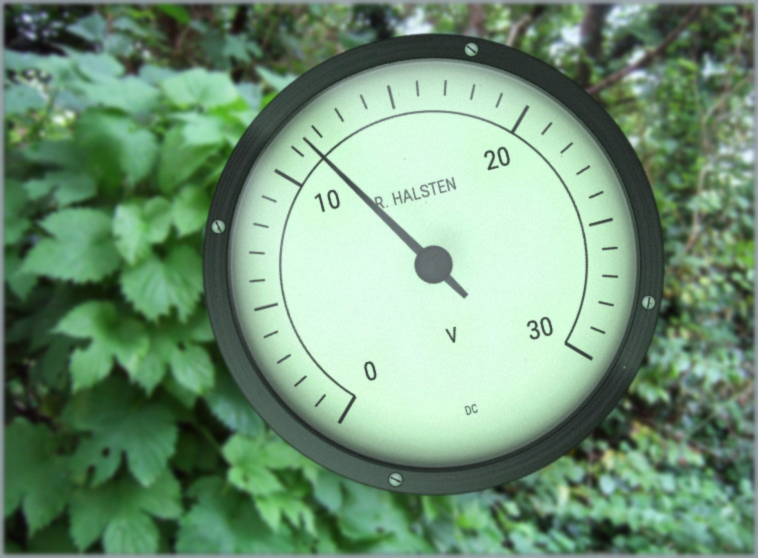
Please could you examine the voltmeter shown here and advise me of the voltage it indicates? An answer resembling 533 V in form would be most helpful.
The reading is 11.5 V
